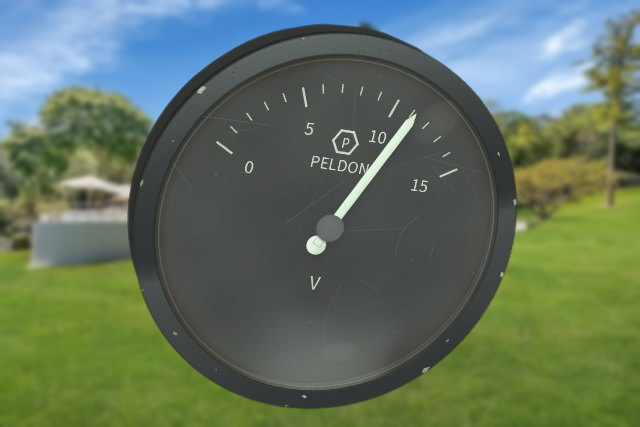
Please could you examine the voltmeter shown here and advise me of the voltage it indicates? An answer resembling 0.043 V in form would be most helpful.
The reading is 11 V
